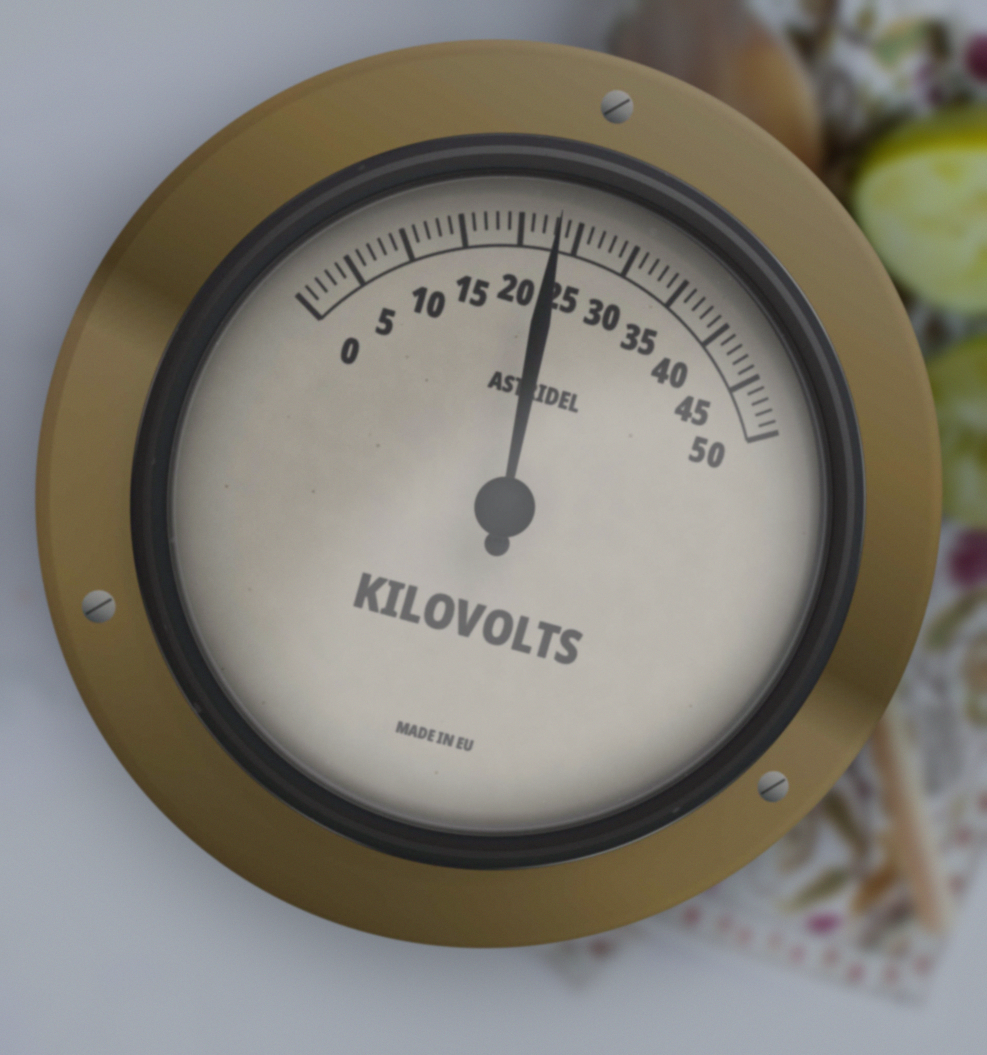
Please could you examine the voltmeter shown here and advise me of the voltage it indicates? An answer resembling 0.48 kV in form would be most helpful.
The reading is 23 kV
